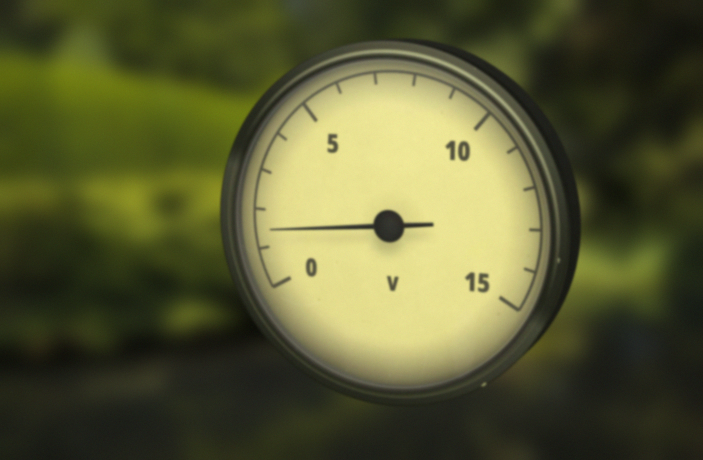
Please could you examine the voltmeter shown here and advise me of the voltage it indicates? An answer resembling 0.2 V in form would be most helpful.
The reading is 1.5 V
